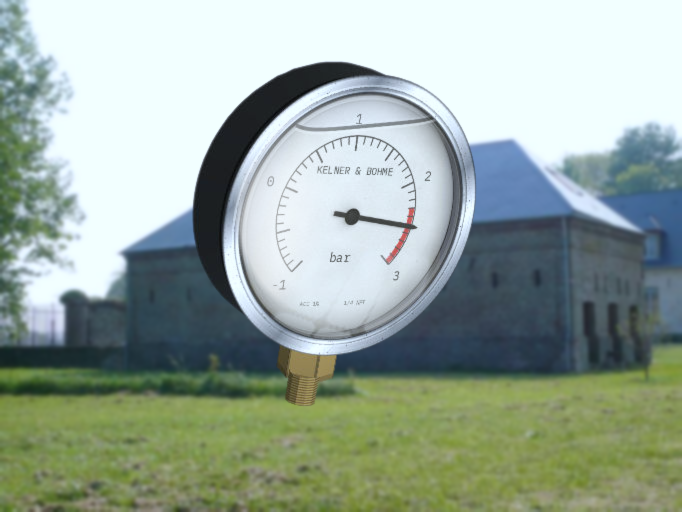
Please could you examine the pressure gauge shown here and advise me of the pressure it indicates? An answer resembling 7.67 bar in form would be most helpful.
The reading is 2.5 bar
